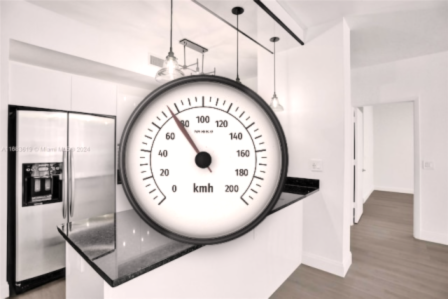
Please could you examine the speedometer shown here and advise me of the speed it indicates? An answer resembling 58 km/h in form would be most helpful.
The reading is 75 km/h
